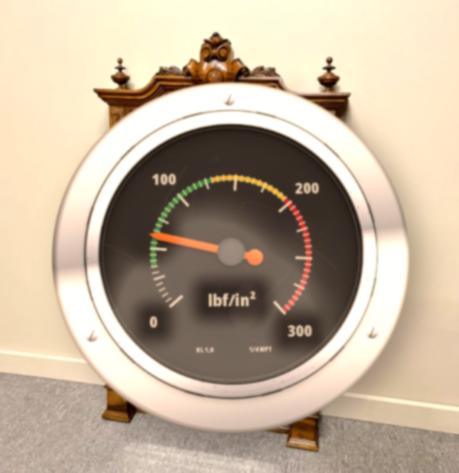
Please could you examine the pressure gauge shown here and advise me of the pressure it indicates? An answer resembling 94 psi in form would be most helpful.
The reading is 60 psi
